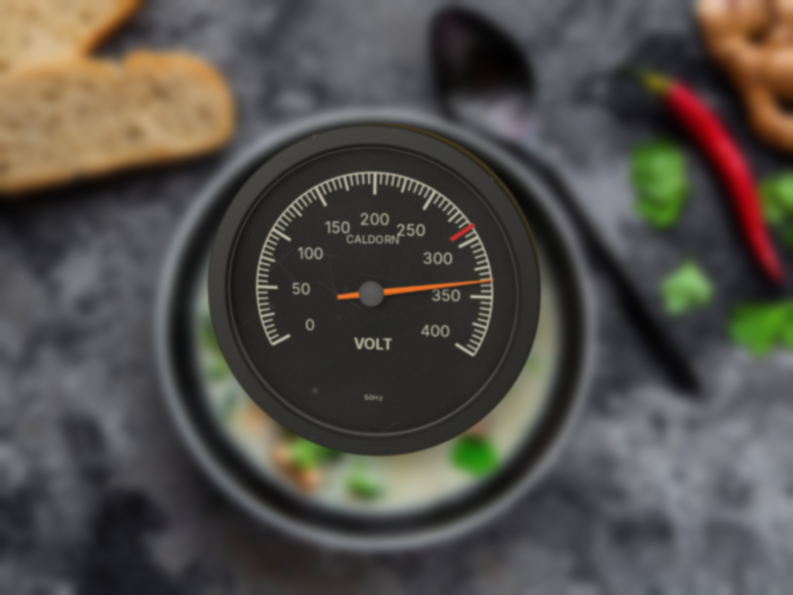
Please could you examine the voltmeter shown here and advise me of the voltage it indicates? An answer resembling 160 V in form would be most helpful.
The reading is 335 V
